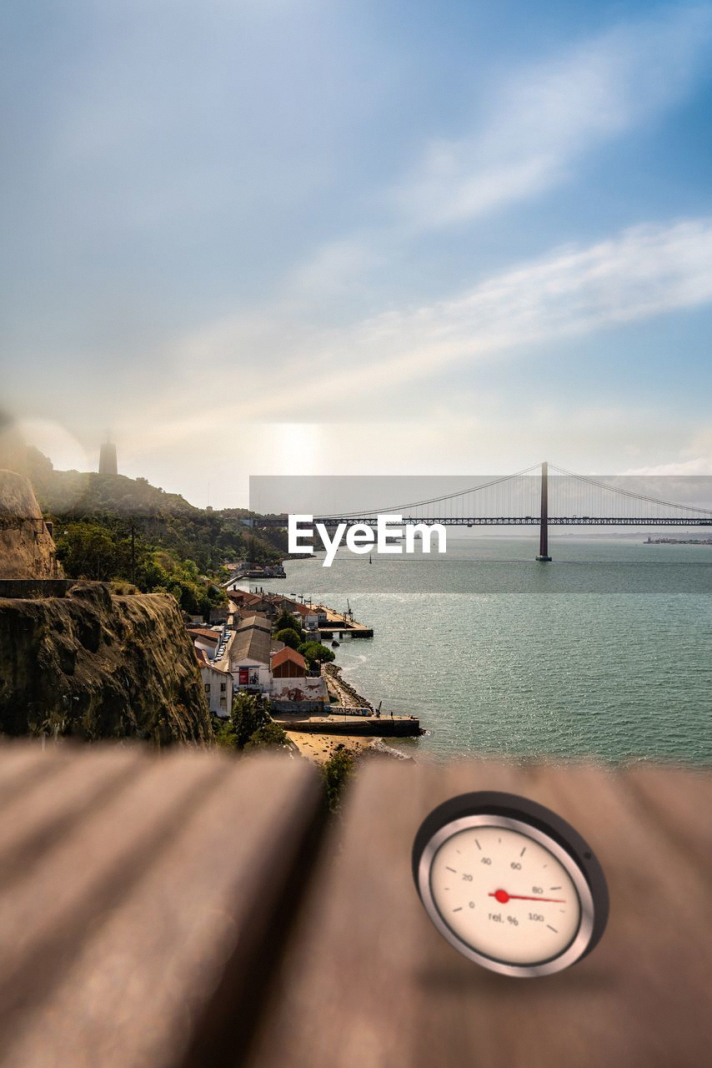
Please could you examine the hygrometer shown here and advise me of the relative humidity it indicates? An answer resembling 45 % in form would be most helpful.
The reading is 85 %
